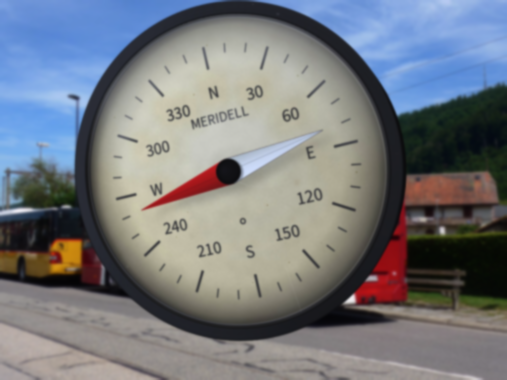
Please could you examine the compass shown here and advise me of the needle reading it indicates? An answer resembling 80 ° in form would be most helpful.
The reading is 260 °
